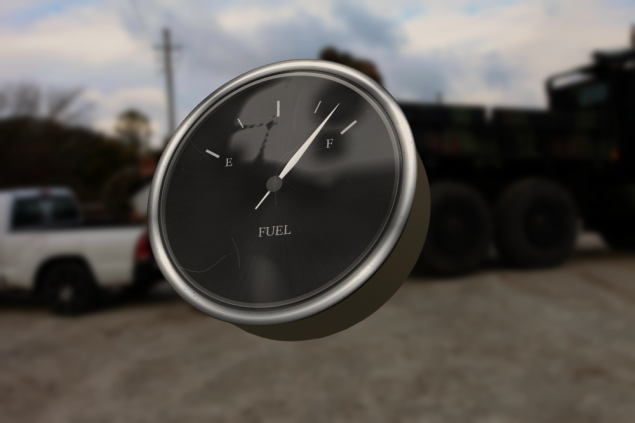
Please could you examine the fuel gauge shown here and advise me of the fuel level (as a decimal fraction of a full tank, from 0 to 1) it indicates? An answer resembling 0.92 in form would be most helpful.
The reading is 0.875
